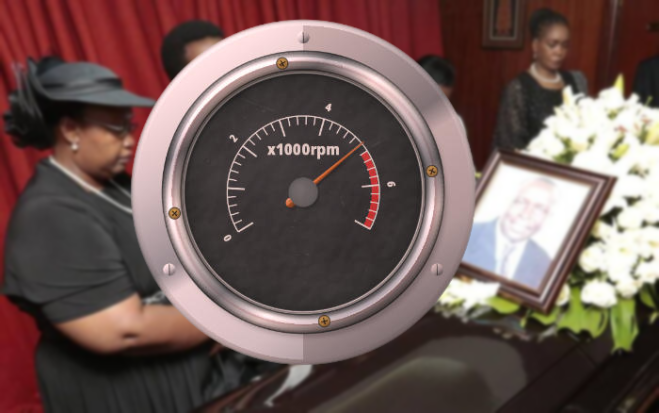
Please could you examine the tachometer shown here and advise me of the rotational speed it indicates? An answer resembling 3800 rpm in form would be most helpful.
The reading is 5000 rpm
